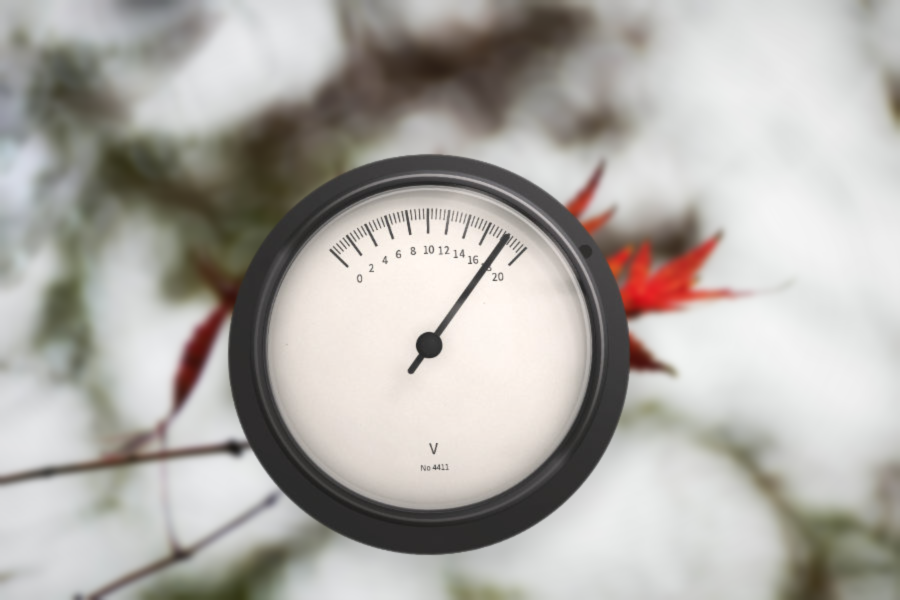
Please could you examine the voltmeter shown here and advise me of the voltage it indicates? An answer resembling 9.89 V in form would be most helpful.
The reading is 18 V
